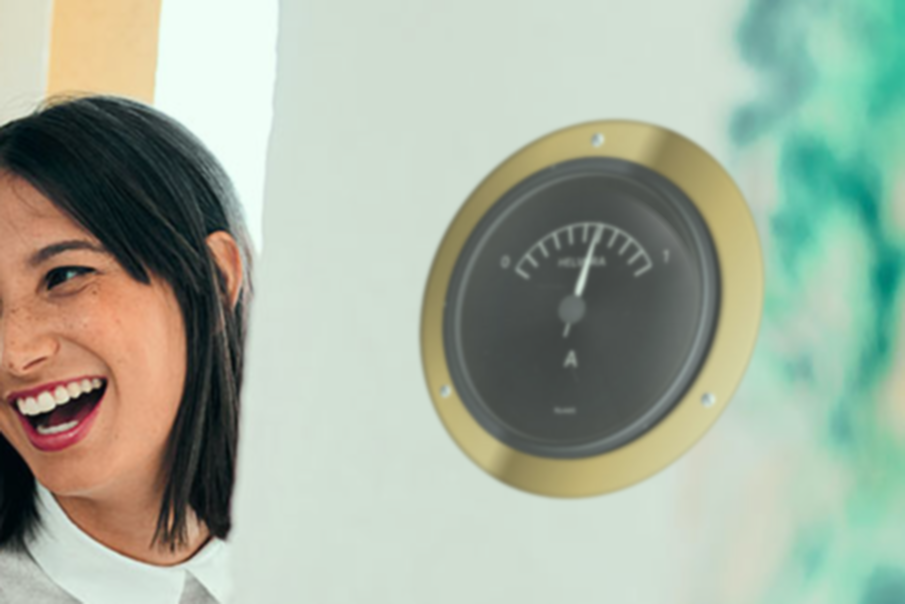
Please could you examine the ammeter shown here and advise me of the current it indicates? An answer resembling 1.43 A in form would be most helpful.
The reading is 0.6 A
